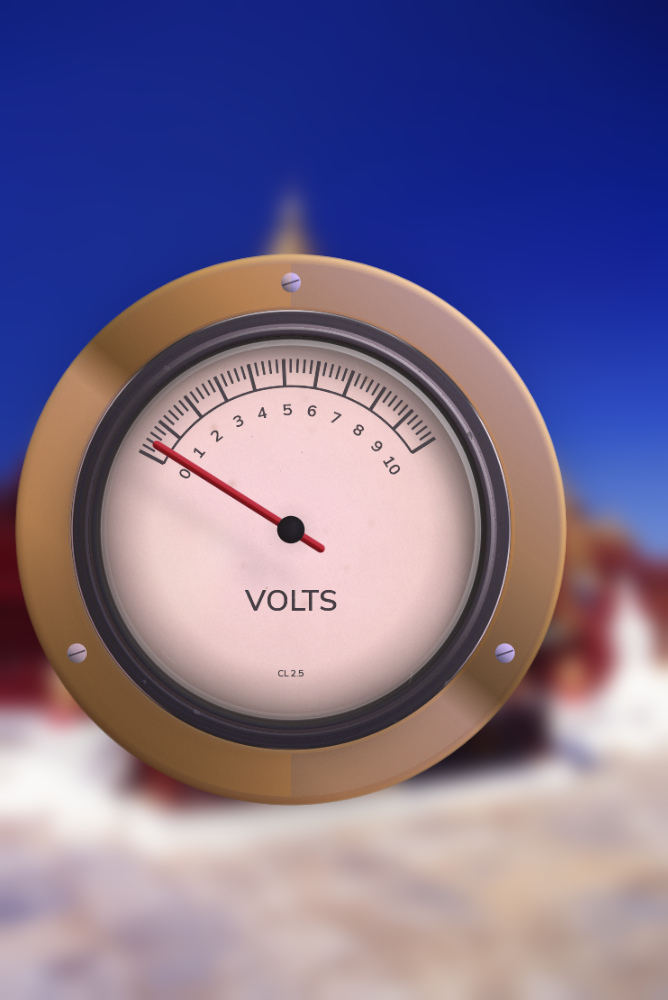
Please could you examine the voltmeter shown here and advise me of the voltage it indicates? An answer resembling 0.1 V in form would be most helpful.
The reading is 0.4 V
